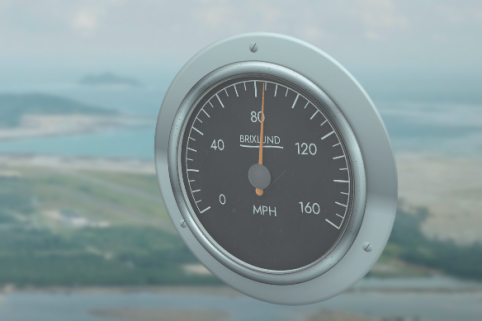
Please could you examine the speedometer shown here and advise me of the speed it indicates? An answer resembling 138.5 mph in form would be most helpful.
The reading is 85 mph
